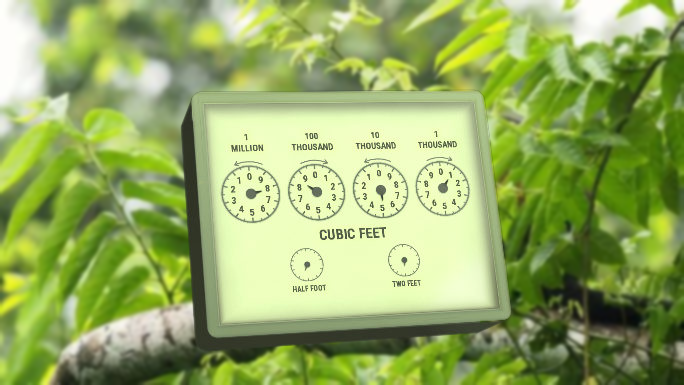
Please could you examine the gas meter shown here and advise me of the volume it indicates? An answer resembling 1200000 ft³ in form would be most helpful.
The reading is 785100 ft³
